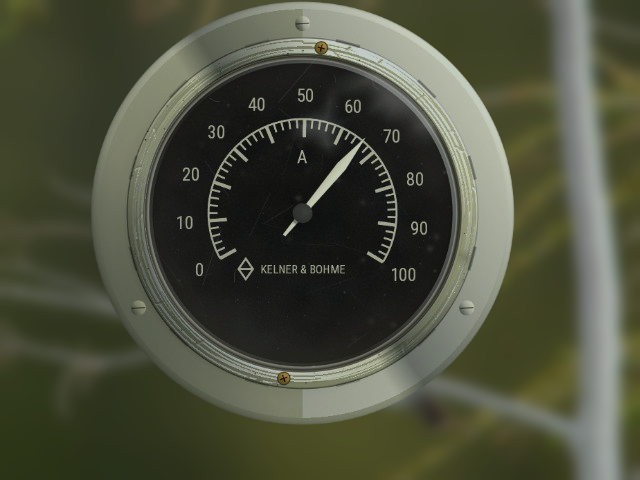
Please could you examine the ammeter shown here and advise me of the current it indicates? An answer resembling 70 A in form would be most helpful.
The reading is 66 A
